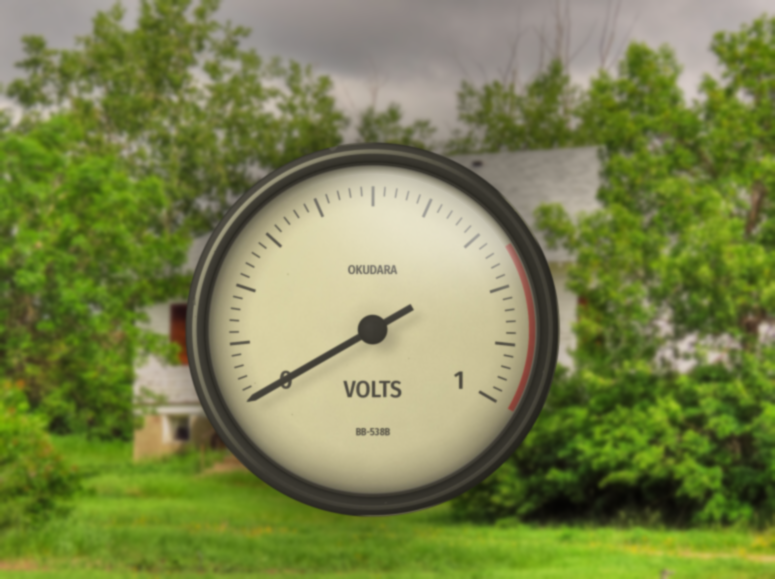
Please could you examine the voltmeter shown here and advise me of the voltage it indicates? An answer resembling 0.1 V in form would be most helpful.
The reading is 0 V
